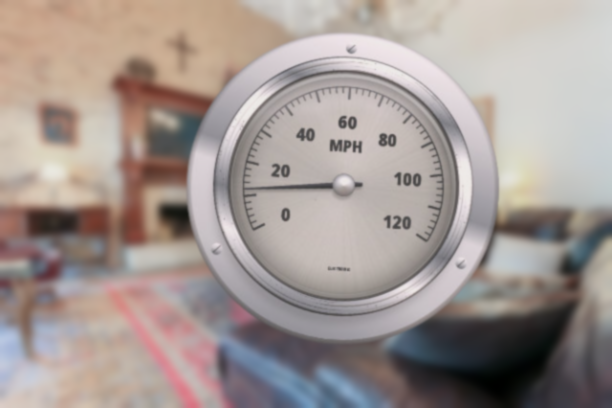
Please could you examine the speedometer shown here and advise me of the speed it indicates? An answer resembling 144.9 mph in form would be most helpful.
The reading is 12 mph
